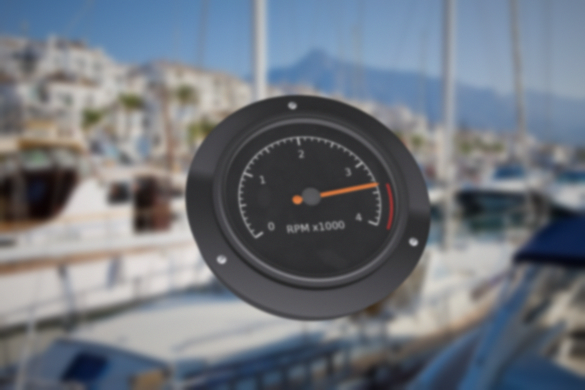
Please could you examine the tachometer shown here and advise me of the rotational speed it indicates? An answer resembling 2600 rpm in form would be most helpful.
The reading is 3400 rpm
